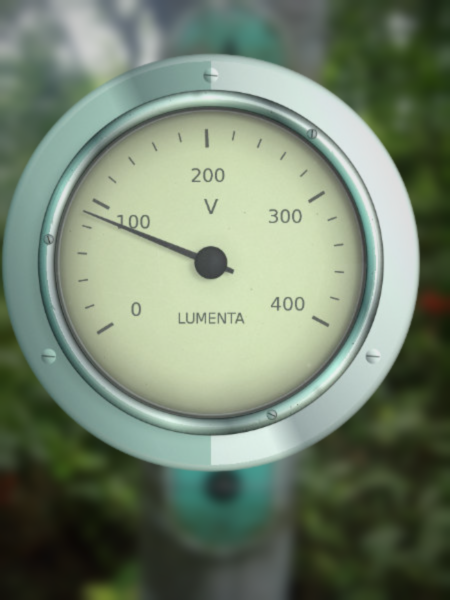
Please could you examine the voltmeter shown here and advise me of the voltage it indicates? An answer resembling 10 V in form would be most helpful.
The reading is 90 V
